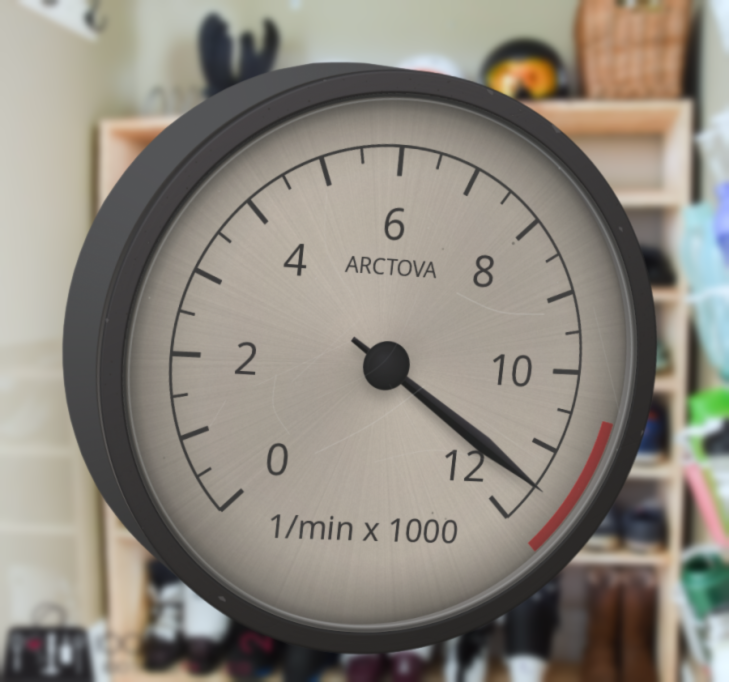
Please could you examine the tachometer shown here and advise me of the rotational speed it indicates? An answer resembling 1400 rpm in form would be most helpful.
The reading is 11500 rpm
